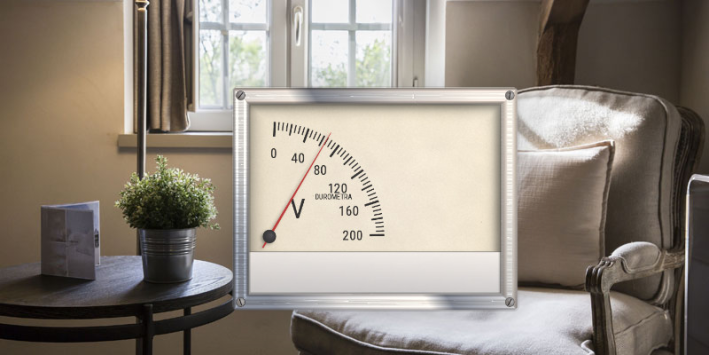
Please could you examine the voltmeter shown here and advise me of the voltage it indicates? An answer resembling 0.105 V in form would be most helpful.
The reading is 65 V
